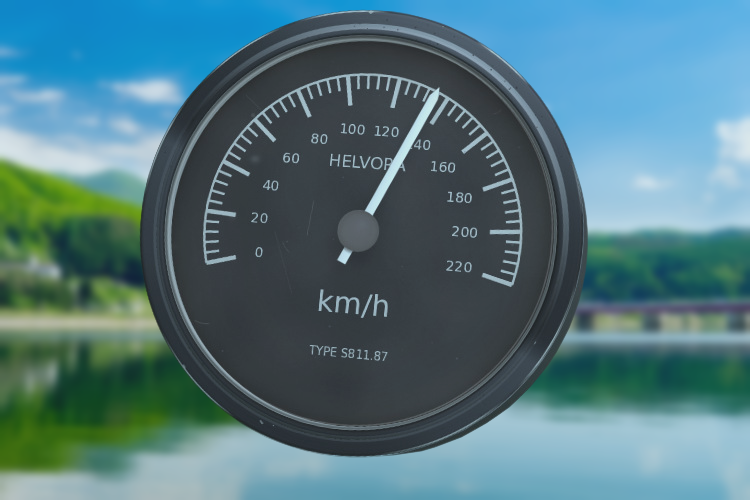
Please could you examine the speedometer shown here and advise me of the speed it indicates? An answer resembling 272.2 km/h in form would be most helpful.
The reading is 136 km/h
